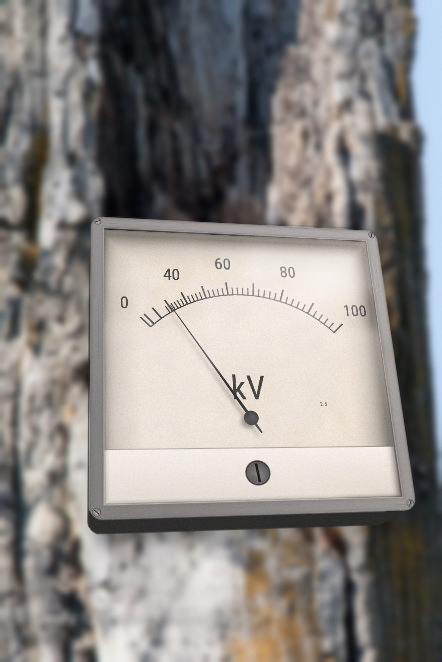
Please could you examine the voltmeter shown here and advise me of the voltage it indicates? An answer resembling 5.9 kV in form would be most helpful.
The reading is 30 kV
